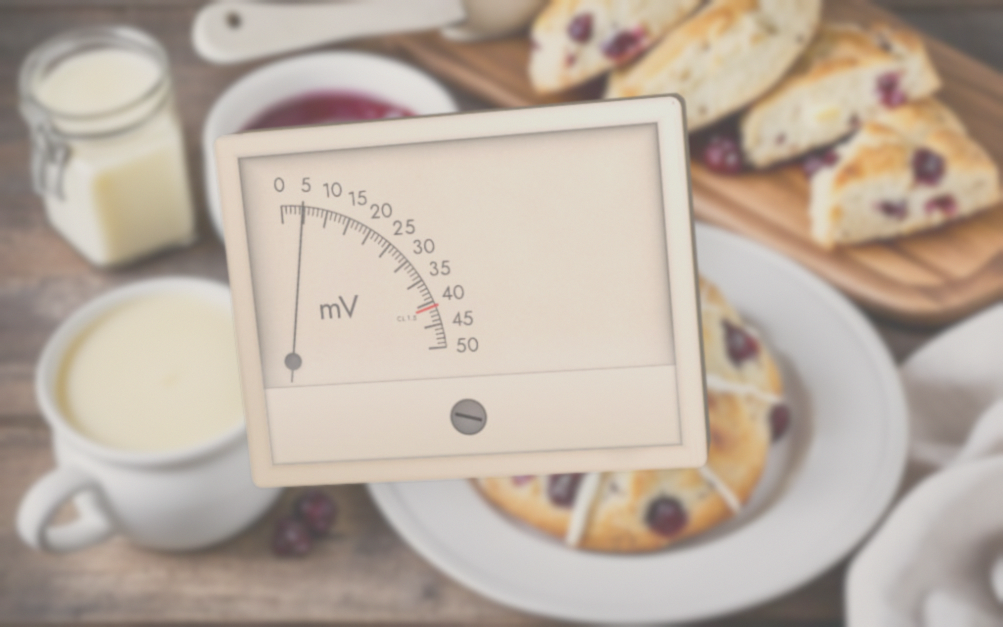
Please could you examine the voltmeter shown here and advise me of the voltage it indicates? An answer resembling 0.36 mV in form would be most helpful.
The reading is 5 mV
